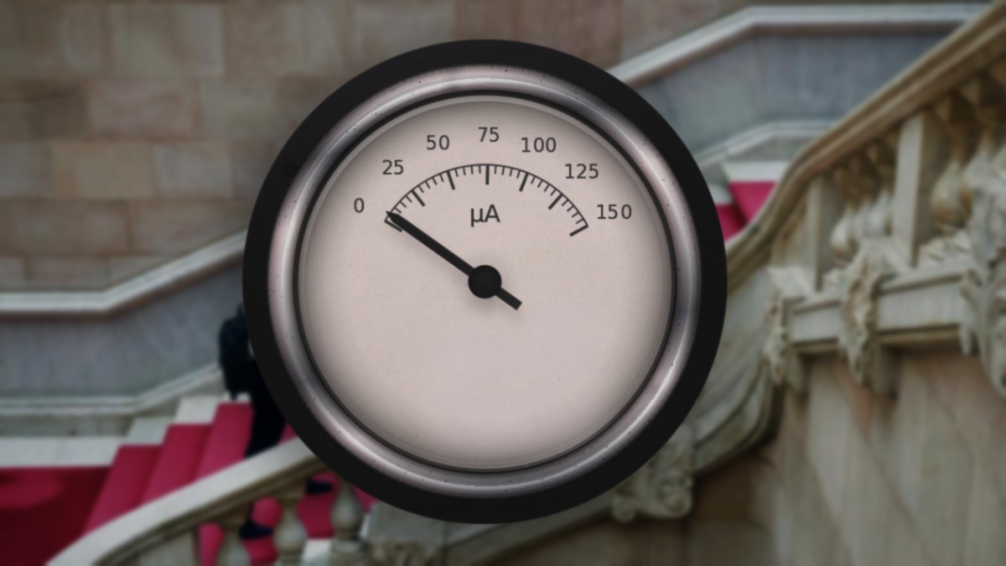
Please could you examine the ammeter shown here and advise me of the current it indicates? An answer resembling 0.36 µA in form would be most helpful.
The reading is 5 µA
